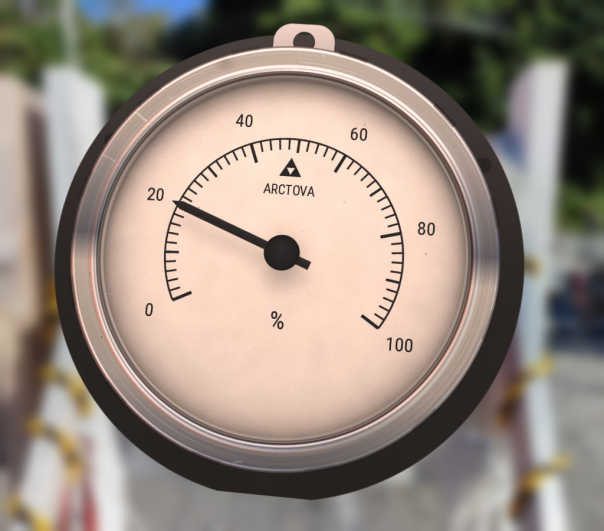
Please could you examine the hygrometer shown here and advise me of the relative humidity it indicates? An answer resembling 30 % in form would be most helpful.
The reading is 20 %
